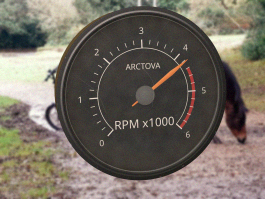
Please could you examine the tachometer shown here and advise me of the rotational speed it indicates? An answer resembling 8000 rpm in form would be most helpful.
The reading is 4200 rpm
